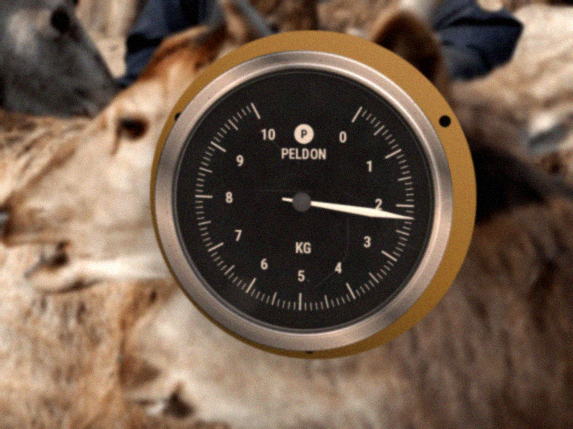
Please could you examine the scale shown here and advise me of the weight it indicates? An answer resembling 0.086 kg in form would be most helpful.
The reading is 2.2 kg
